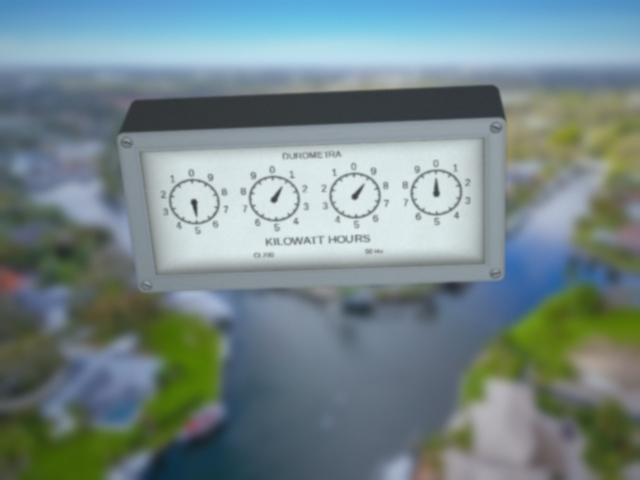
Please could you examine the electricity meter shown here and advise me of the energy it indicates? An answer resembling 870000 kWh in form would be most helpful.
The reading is 5090 kWh
